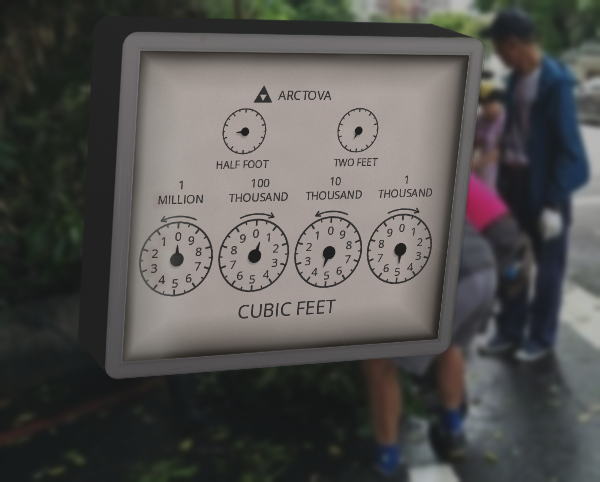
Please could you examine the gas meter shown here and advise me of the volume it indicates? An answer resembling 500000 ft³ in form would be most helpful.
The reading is 4500 ft³
